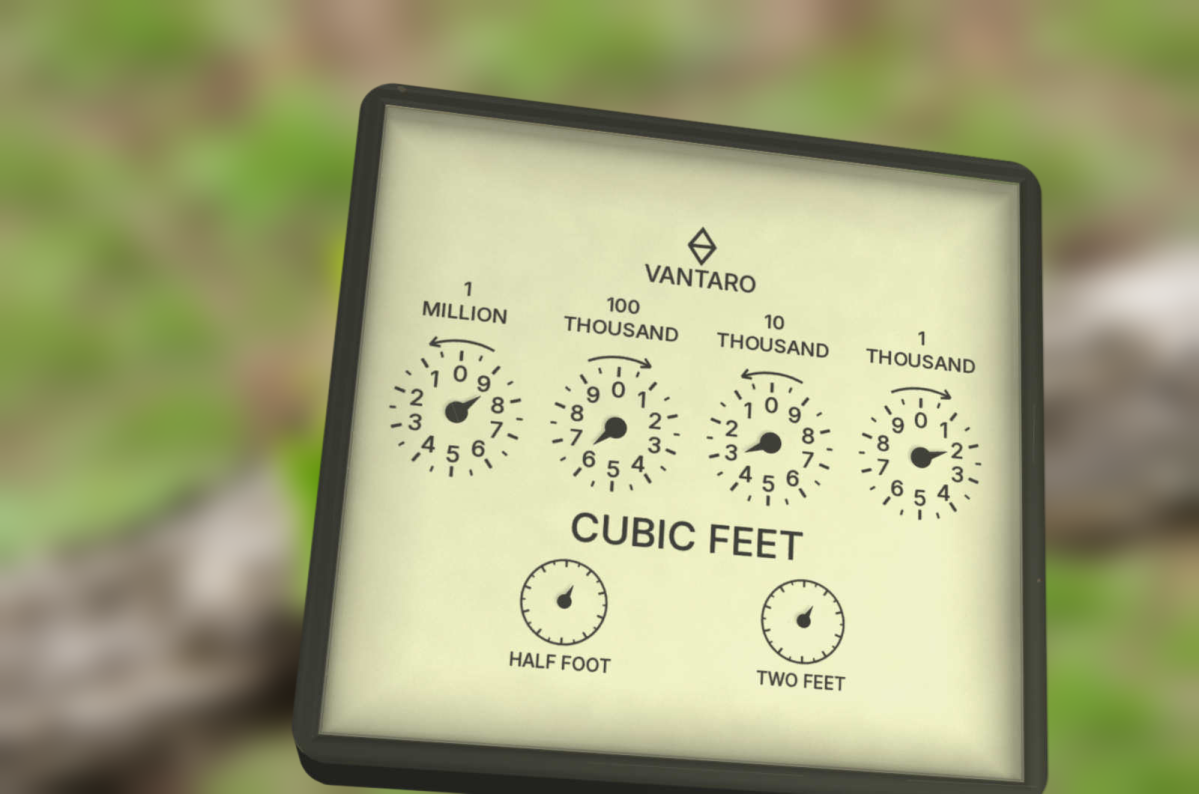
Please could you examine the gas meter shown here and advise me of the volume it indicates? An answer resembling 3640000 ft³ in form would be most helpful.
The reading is 863200 ft³
